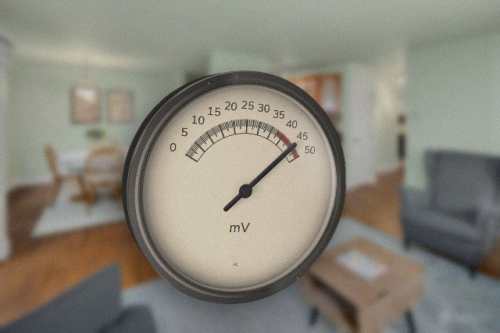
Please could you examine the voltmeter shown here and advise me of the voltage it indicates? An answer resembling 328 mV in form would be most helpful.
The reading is 45 mV
